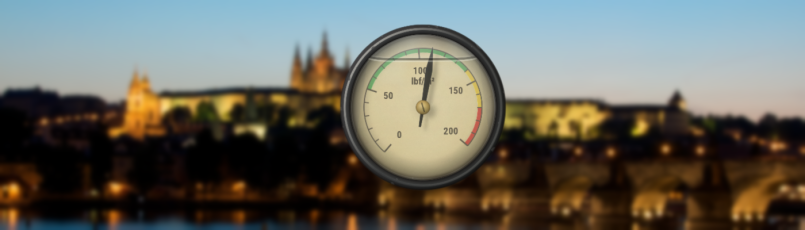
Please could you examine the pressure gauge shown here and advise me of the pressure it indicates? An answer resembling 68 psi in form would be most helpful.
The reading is 110 psi
